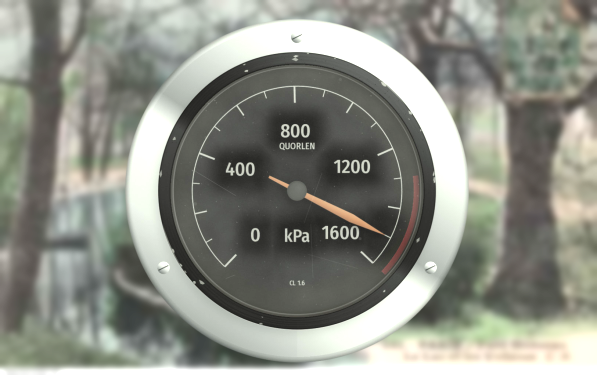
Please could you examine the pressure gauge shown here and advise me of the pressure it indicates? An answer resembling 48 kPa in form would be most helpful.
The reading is 1500 kPa
